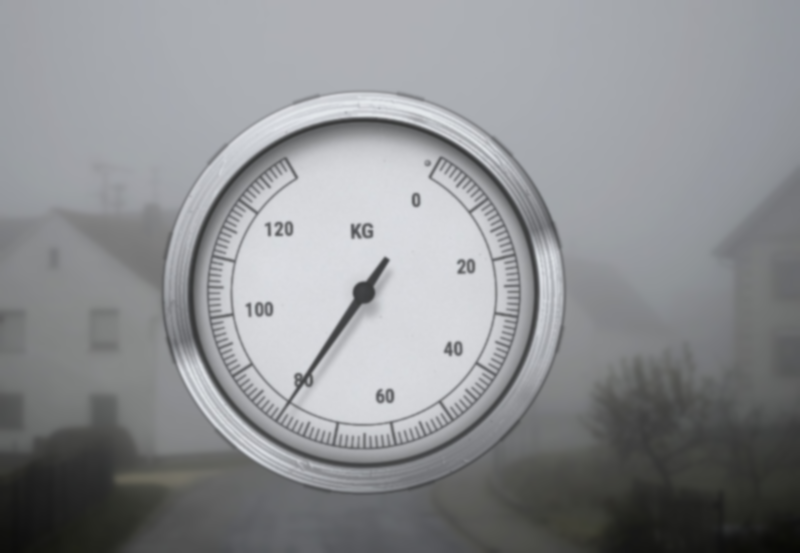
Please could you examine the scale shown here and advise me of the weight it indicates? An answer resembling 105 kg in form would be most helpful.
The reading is 80 kg
